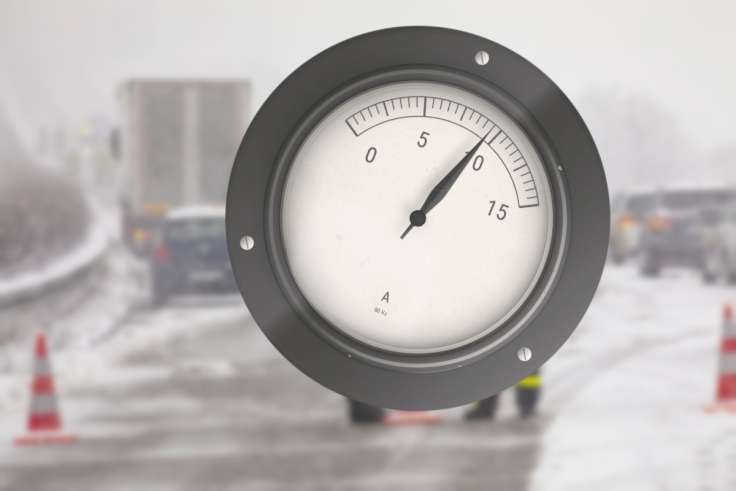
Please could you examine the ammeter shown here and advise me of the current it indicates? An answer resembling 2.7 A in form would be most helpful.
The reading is 9.5 A
